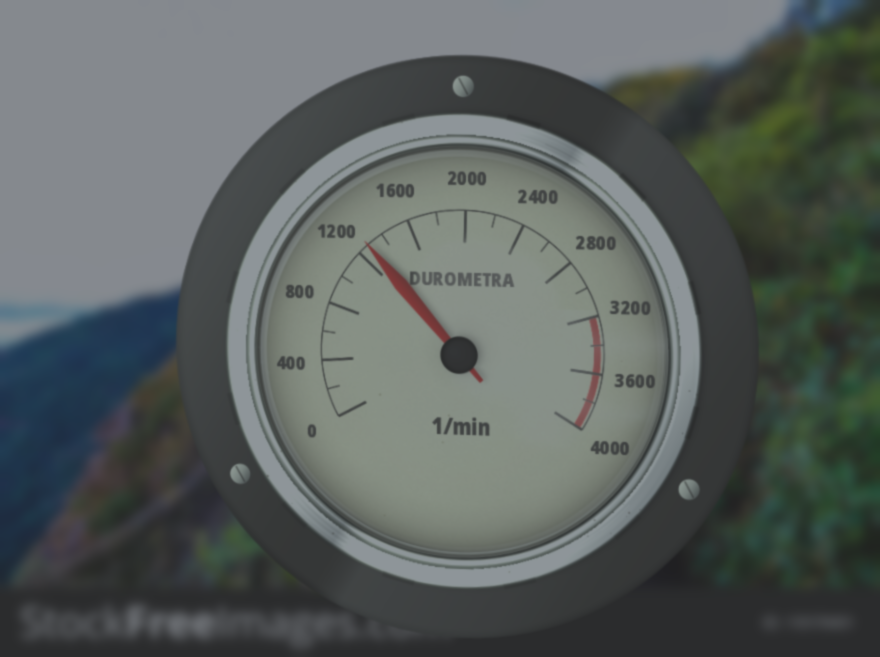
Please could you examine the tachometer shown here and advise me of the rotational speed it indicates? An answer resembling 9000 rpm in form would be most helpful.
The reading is 1300 rpm
